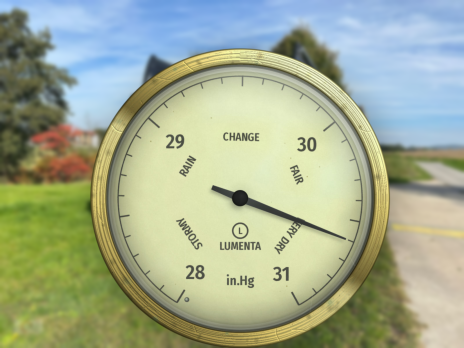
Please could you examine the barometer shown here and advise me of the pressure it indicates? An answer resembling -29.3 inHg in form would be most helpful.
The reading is 30.6 inHg
